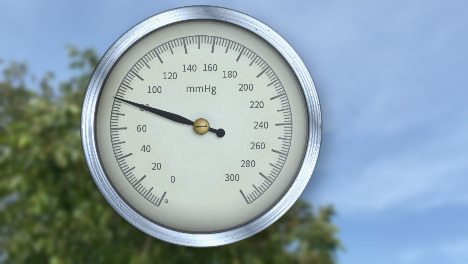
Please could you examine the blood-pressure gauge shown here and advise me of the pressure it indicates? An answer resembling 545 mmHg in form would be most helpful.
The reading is 80 mmHg
